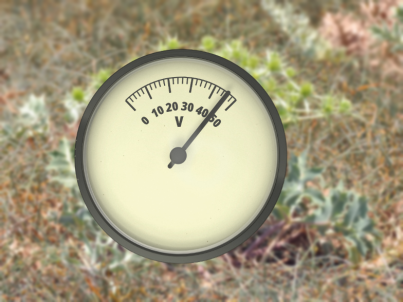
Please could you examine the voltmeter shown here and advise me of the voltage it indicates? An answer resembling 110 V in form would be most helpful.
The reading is 46 V
